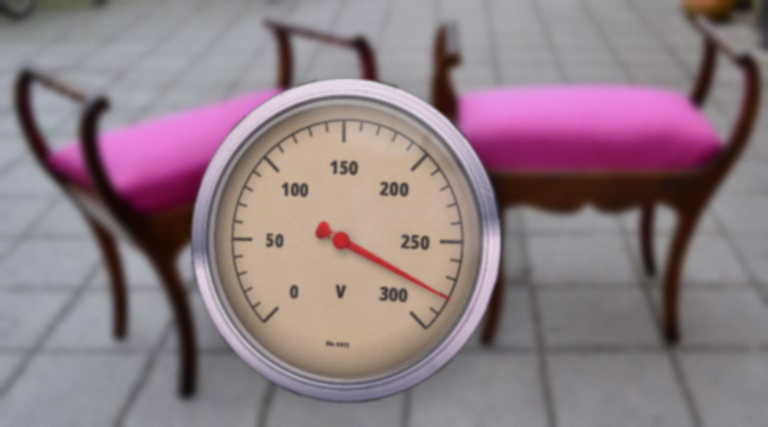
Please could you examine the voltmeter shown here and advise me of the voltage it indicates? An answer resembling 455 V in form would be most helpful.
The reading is 280 V
